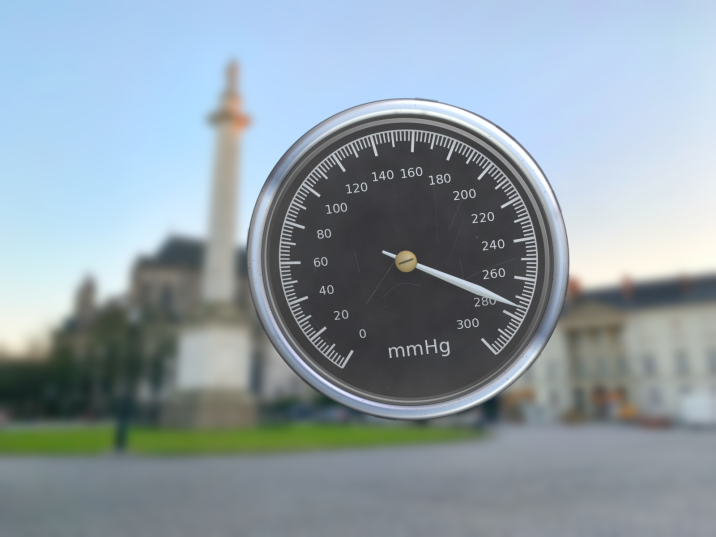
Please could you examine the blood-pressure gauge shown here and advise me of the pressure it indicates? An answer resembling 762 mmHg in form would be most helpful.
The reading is 274 mmHg
